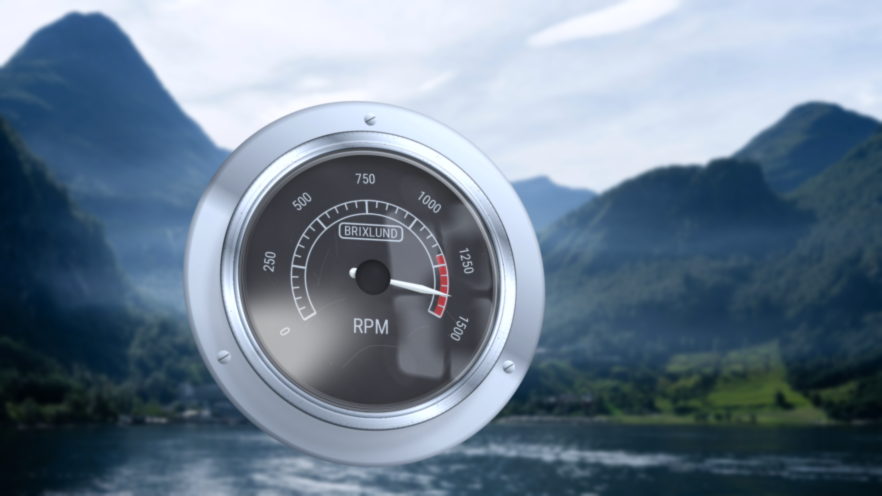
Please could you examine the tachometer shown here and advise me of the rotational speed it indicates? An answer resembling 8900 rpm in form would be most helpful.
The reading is 1400 rpm
